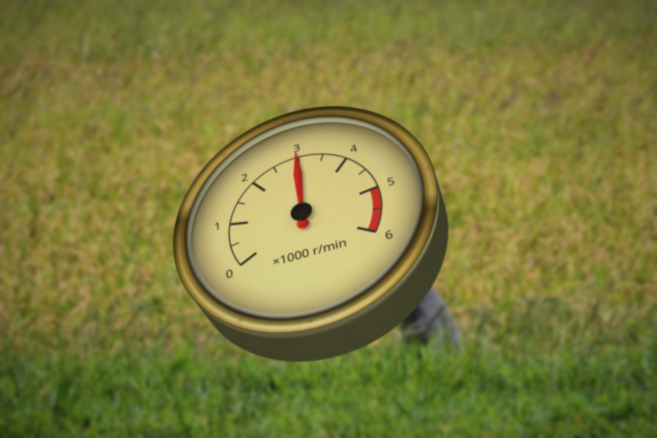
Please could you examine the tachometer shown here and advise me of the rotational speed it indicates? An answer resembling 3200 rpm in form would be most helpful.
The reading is 3000 rpm
